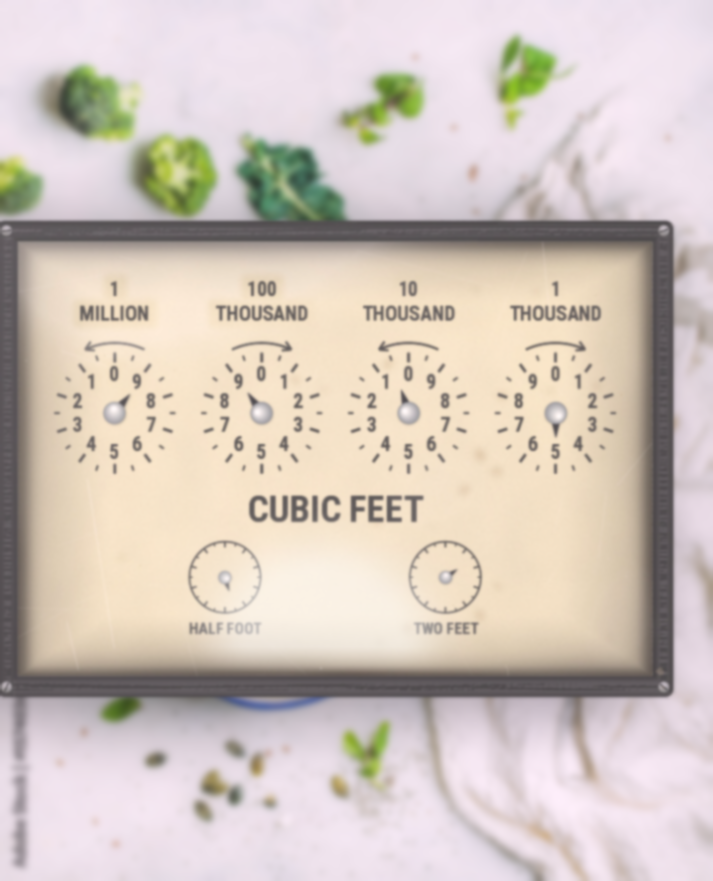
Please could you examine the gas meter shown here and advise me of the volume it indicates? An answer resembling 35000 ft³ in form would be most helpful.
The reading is 890500 ft³
